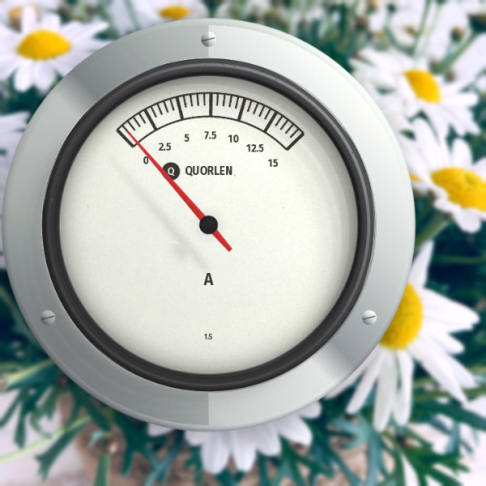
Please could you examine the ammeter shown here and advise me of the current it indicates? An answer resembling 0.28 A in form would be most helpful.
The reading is 0.5 A
